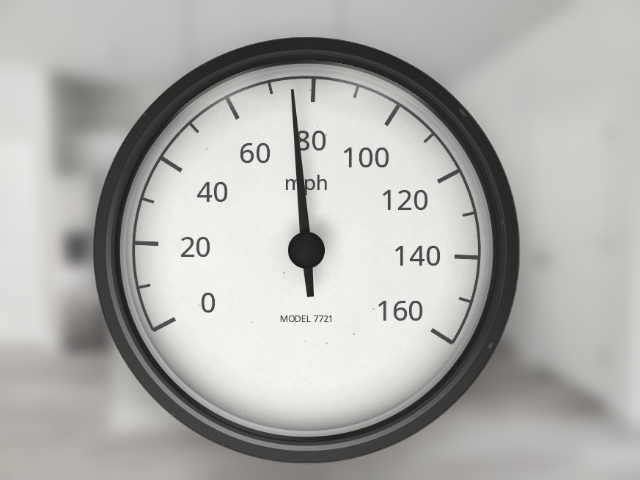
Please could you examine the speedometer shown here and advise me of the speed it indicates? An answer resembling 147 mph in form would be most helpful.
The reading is 75 mph
